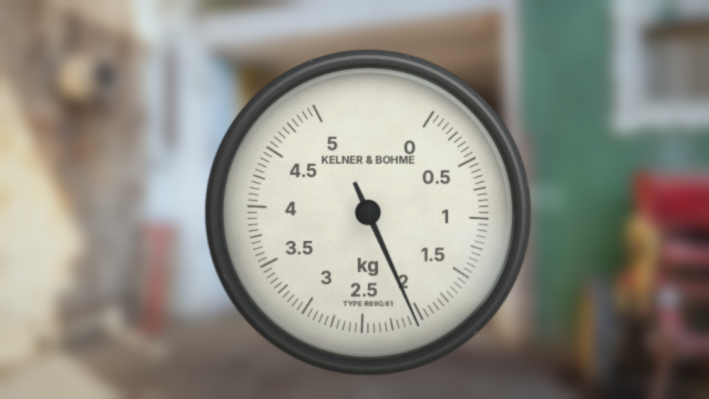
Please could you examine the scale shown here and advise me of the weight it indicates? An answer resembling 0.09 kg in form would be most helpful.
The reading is 2.05 kg
